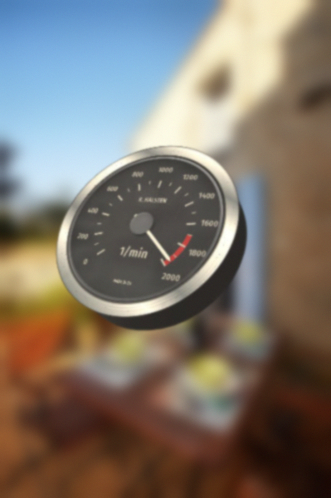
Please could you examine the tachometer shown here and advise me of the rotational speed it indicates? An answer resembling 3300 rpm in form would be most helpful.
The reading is 1950 rpm
